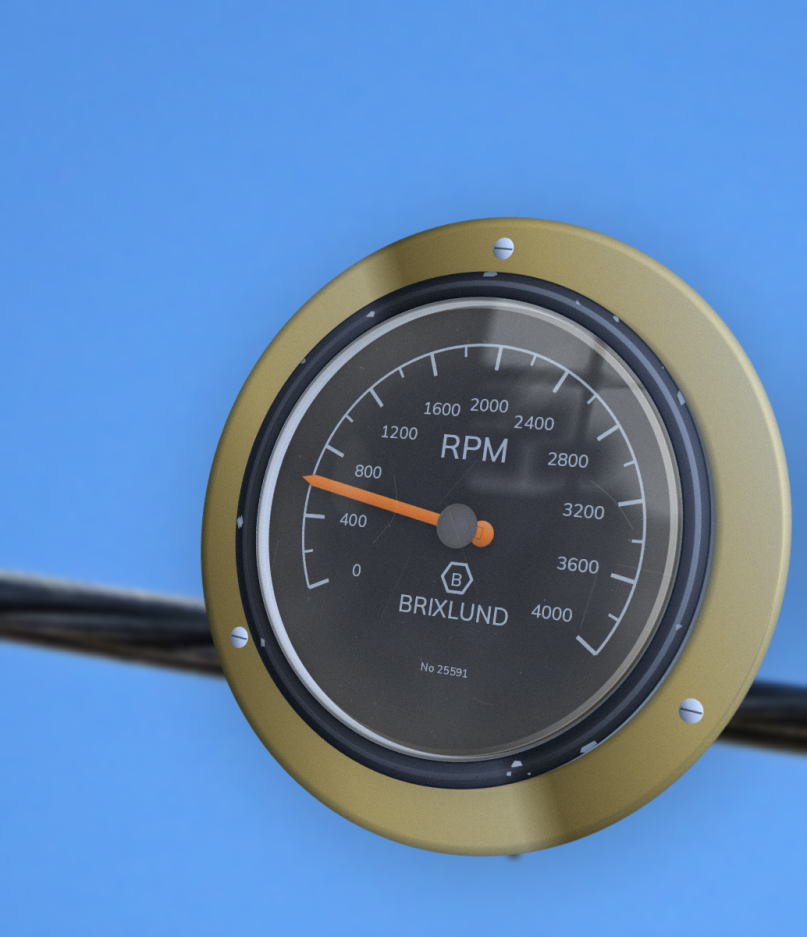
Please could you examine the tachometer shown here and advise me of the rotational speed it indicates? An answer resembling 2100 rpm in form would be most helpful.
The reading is 600 rpm
